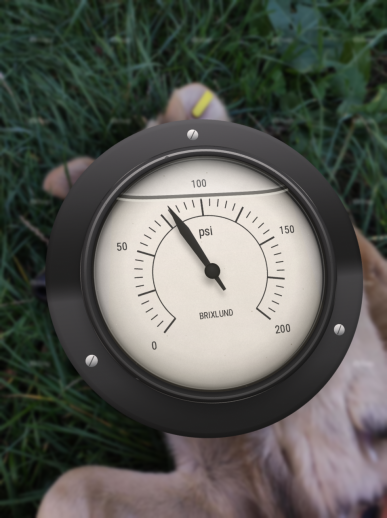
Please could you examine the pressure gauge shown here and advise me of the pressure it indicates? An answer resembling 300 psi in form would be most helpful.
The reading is 80 psi
